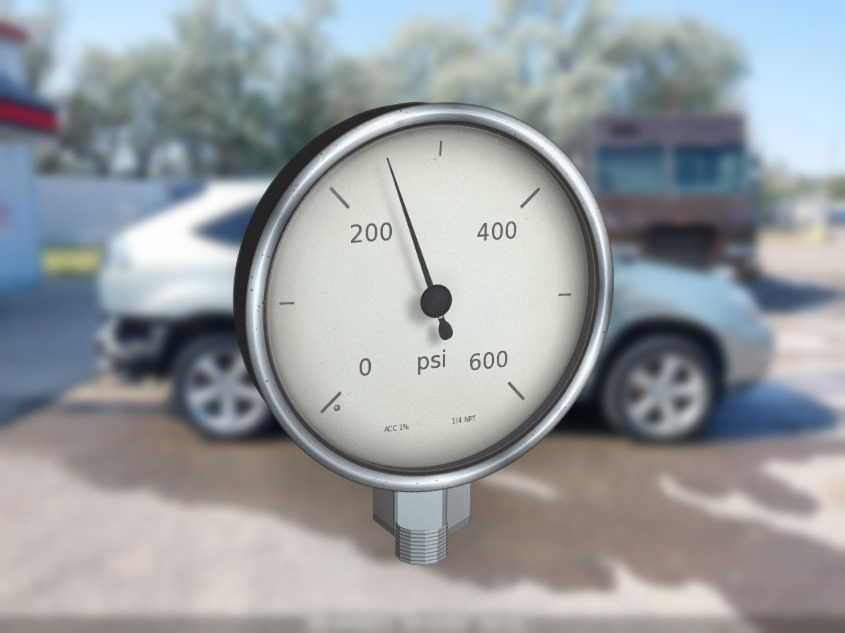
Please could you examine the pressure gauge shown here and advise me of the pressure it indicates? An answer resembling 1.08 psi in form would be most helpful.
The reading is 250 psi
